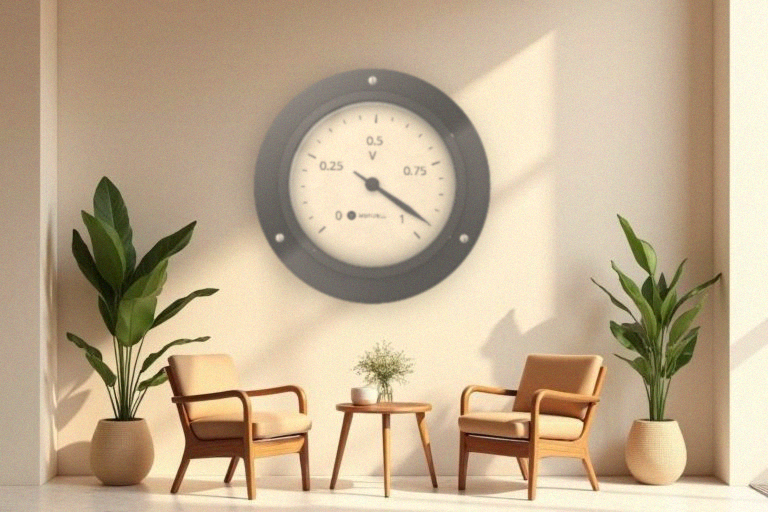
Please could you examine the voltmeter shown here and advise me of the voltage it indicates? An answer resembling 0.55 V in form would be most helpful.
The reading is 0.95 V
